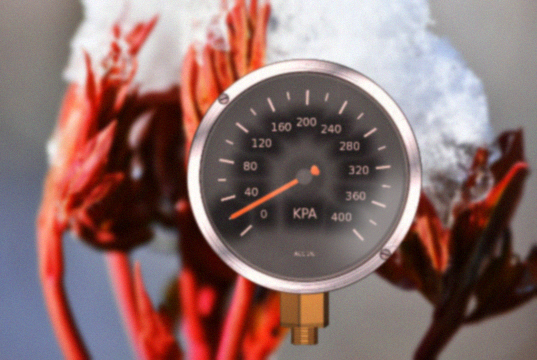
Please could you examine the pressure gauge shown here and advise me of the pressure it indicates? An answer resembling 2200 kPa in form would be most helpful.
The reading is 20 kPa
